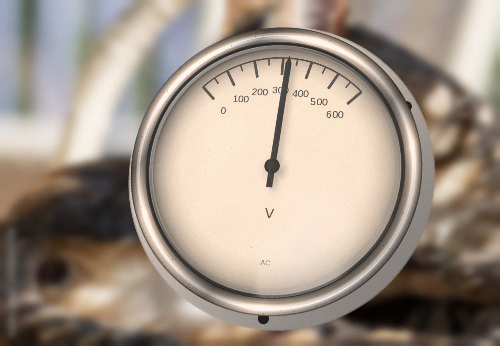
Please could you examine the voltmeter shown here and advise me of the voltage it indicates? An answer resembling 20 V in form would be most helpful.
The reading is 325 V
